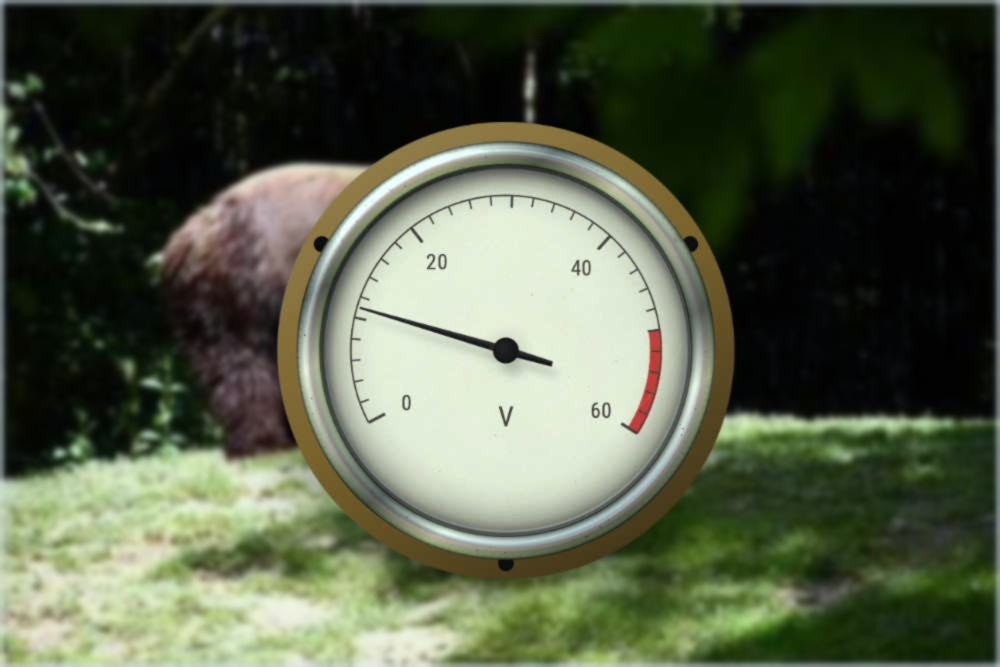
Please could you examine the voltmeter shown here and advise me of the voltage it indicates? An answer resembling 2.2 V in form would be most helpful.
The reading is 11 V
